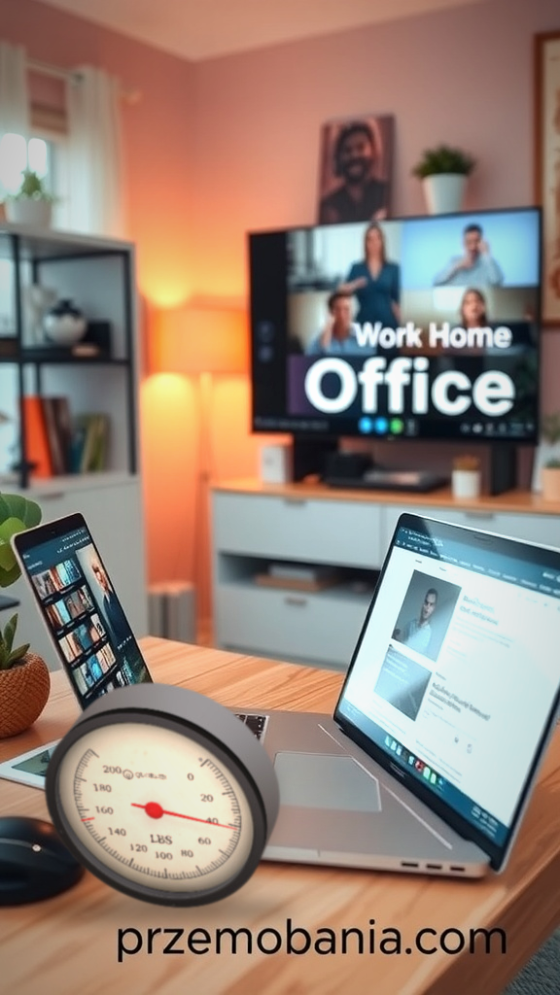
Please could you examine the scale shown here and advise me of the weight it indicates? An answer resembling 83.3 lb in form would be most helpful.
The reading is 40 lb
